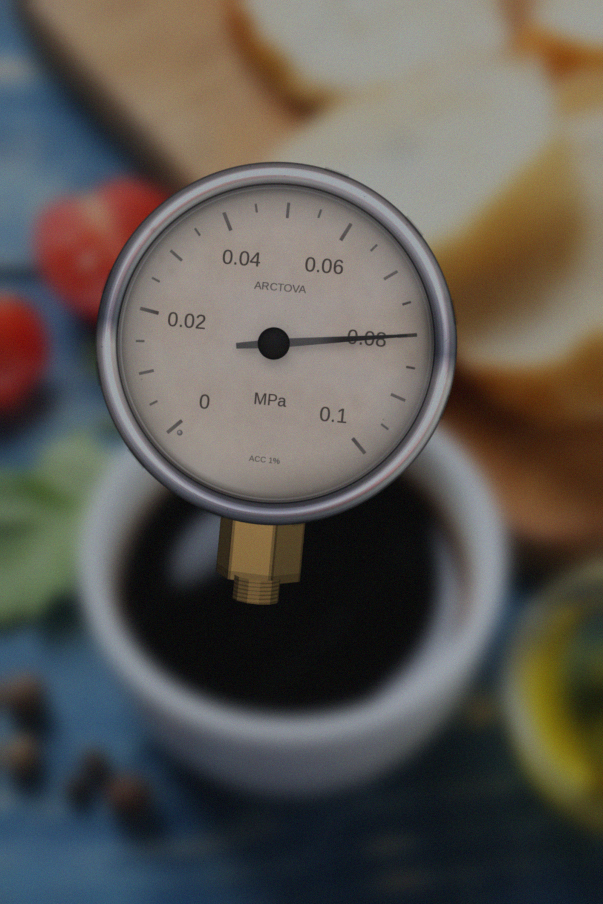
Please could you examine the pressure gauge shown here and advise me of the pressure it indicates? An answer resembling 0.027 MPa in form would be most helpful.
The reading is 0.08 MPa
